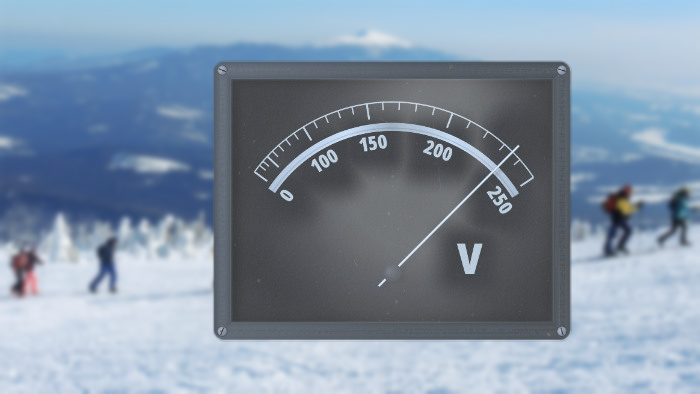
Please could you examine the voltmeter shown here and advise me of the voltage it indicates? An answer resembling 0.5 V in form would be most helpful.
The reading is 235 V
